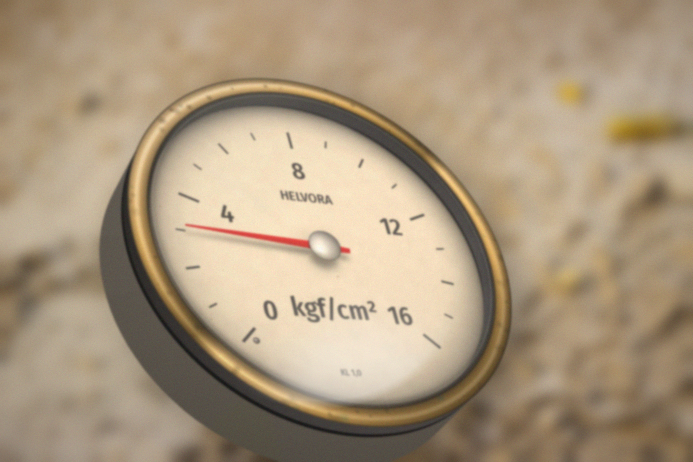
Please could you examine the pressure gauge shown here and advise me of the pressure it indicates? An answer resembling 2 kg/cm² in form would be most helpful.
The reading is 3 kg/cm²
